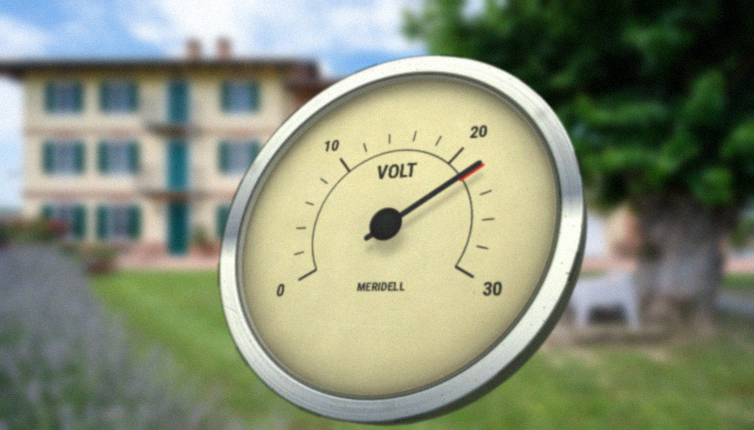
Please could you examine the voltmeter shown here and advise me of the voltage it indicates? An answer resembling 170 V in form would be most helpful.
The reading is 22 V
